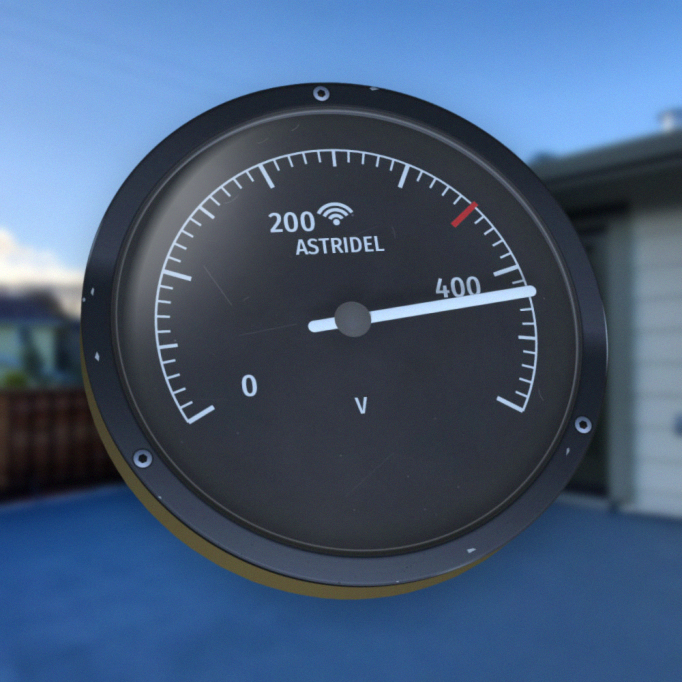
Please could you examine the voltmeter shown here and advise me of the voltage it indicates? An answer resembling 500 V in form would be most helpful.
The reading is 420 V
